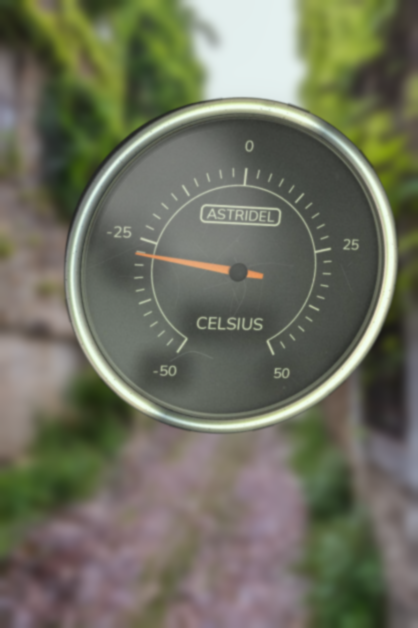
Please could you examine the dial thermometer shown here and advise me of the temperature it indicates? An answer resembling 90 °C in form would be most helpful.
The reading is -27.5 °C
